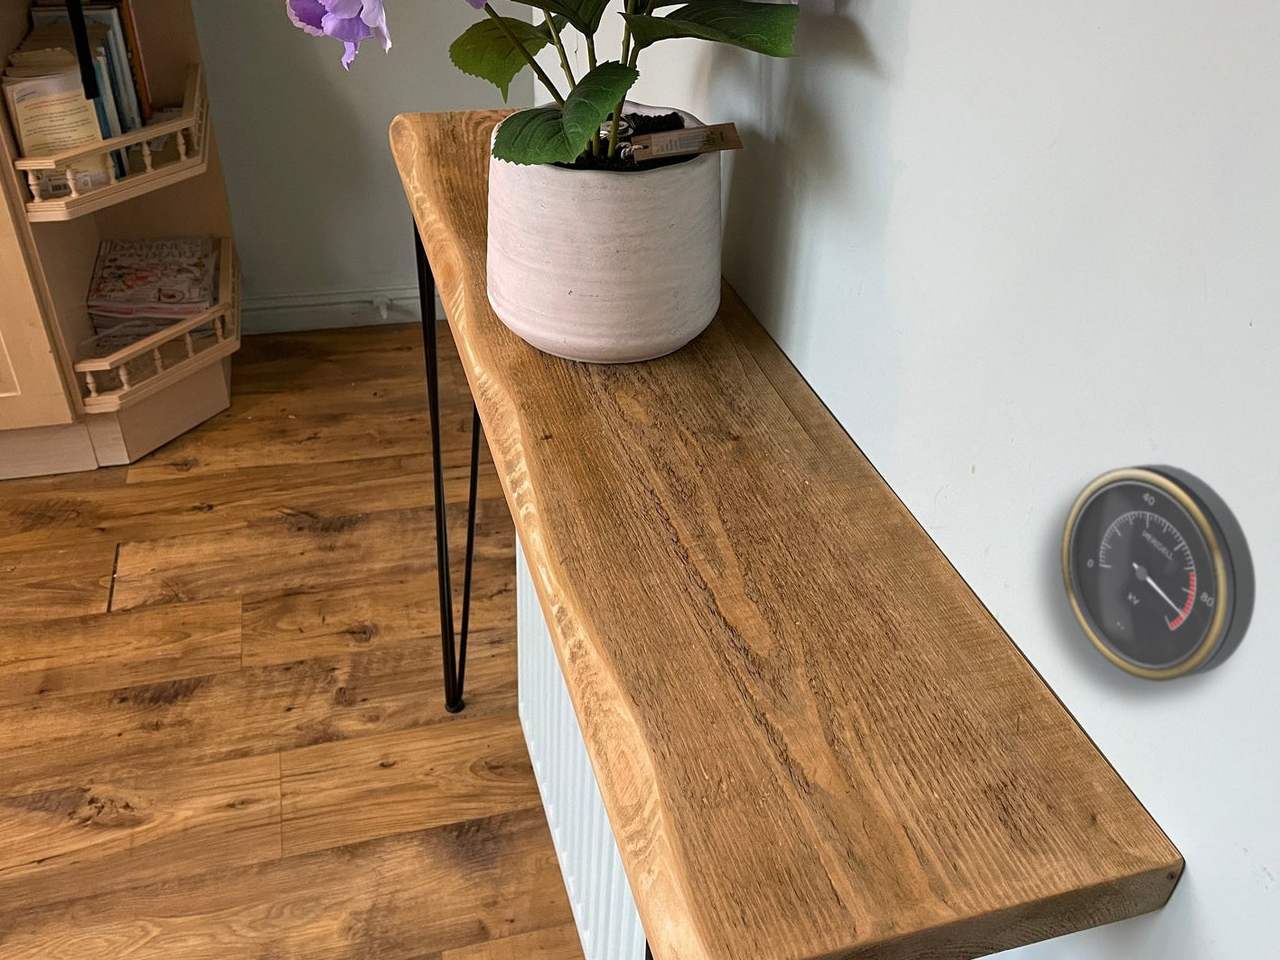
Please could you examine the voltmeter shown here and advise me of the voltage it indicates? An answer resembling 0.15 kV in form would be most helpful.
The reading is 90 kV
